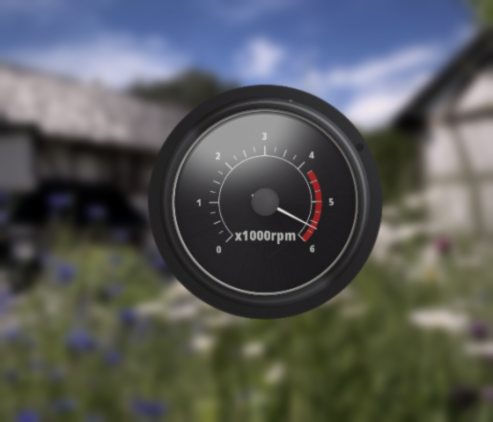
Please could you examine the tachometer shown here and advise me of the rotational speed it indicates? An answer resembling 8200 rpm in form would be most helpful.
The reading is 5625 rpm
